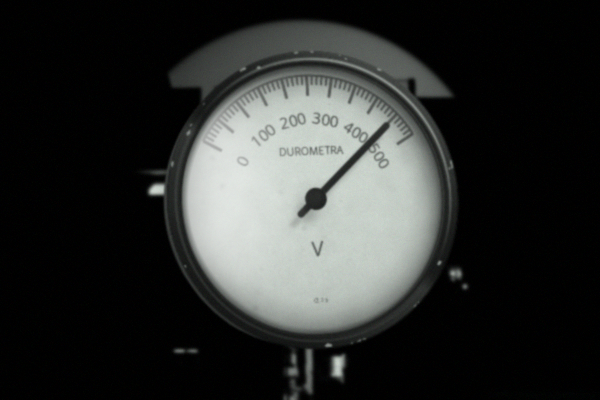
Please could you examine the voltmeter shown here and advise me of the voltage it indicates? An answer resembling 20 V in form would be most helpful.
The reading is 450 V
